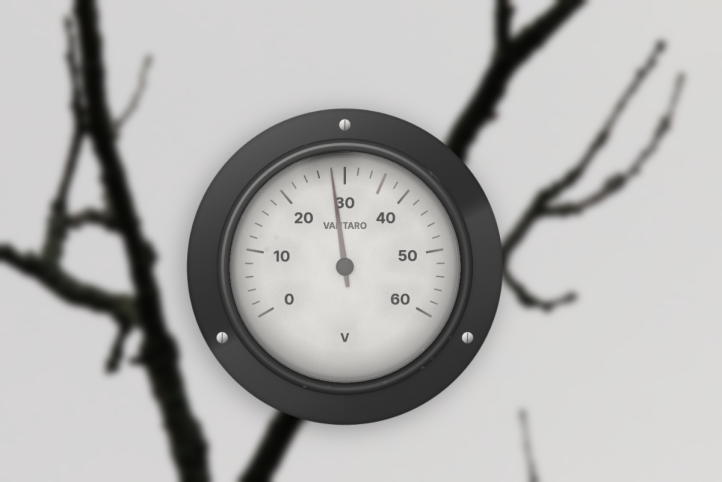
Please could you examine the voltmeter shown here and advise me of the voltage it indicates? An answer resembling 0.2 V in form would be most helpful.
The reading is 28 V
